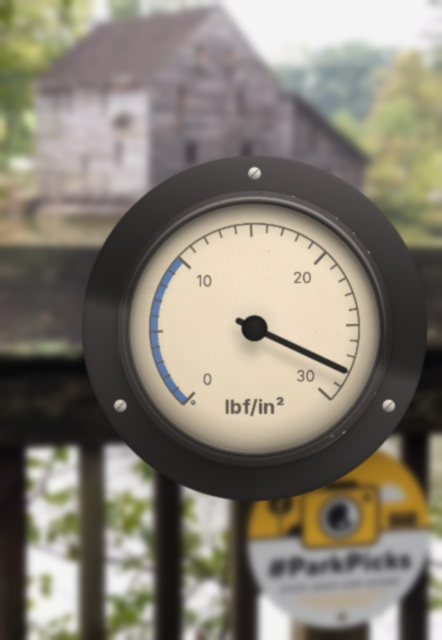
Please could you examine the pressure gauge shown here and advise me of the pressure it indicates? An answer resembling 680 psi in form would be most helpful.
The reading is 28 psi
